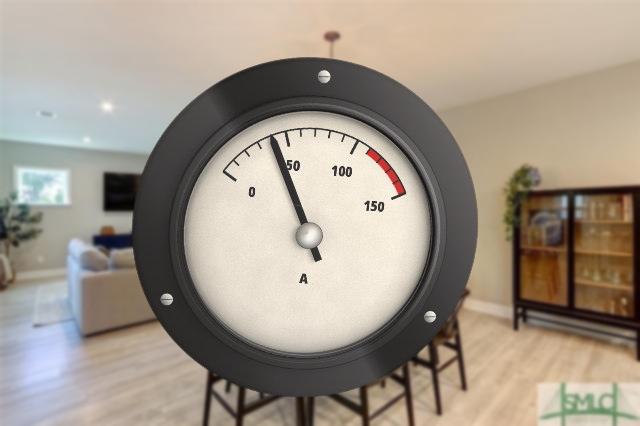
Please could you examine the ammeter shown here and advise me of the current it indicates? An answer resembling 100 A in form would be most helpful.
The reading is 40 A
